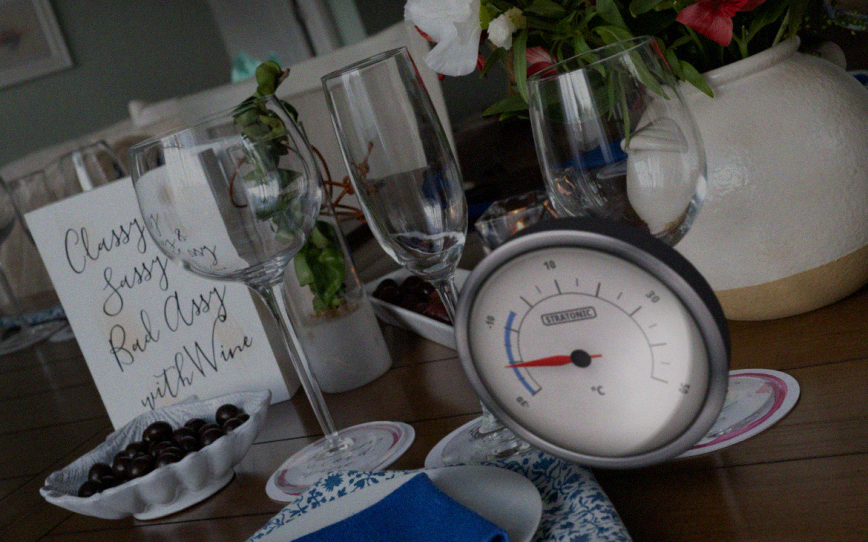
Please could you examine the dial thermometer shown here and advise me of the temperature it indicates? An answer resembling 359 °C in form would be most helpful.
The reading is -20 °C
